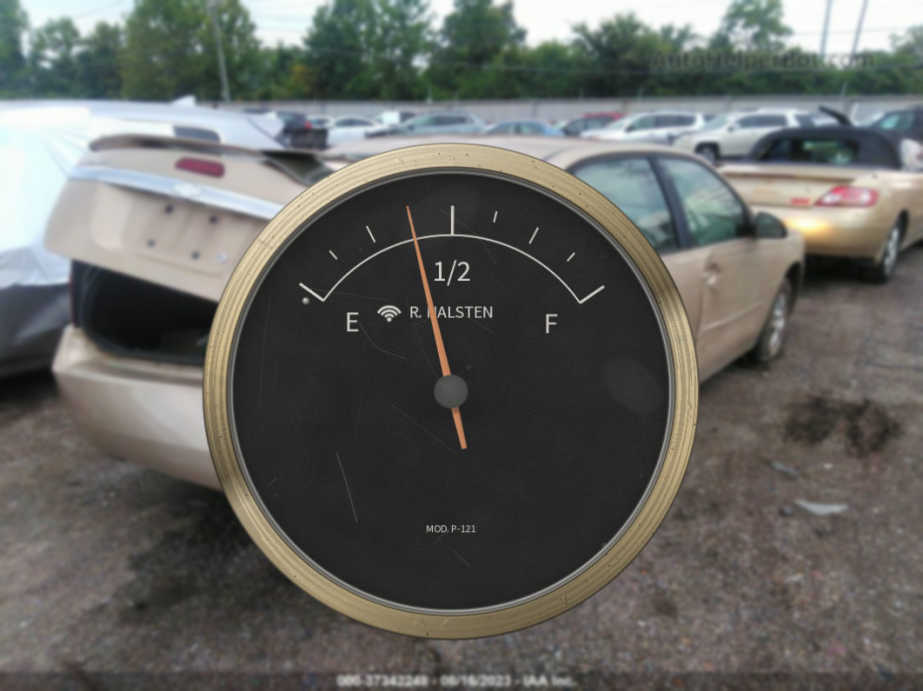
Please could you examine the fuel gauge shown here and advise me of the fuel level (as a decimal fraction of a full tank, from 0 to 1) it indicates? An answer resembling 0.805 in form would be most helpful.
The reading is 0.375
